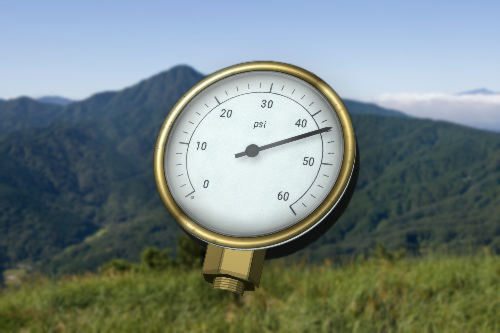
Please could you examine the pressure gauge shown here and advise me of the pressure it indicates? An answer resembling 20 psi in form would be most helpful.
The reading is 44 psi
